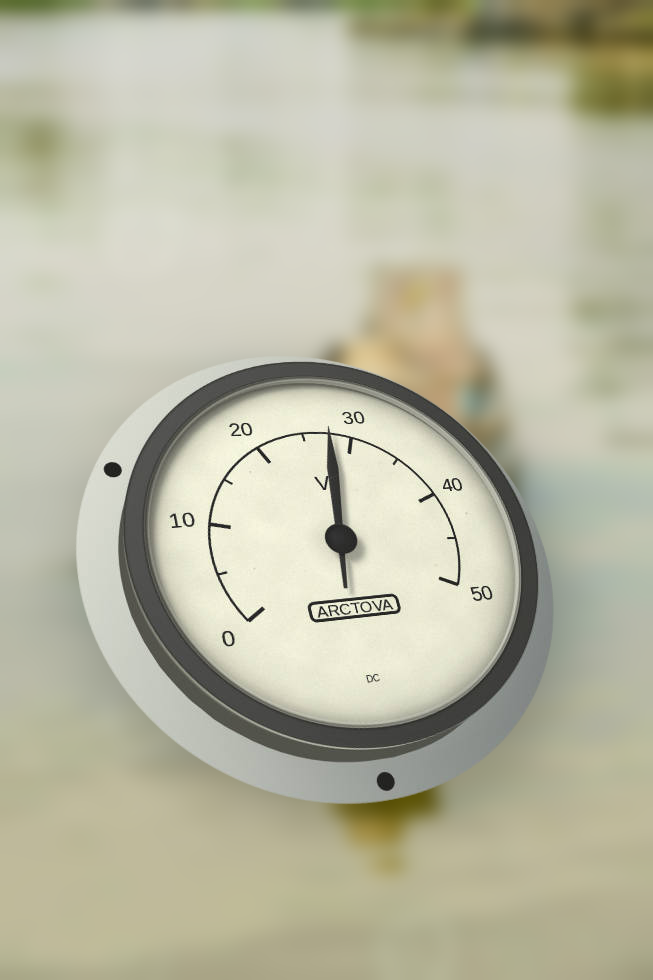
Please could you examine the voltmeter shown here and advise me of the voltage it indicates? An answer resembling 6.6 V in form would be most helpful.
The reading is 27.5 V
